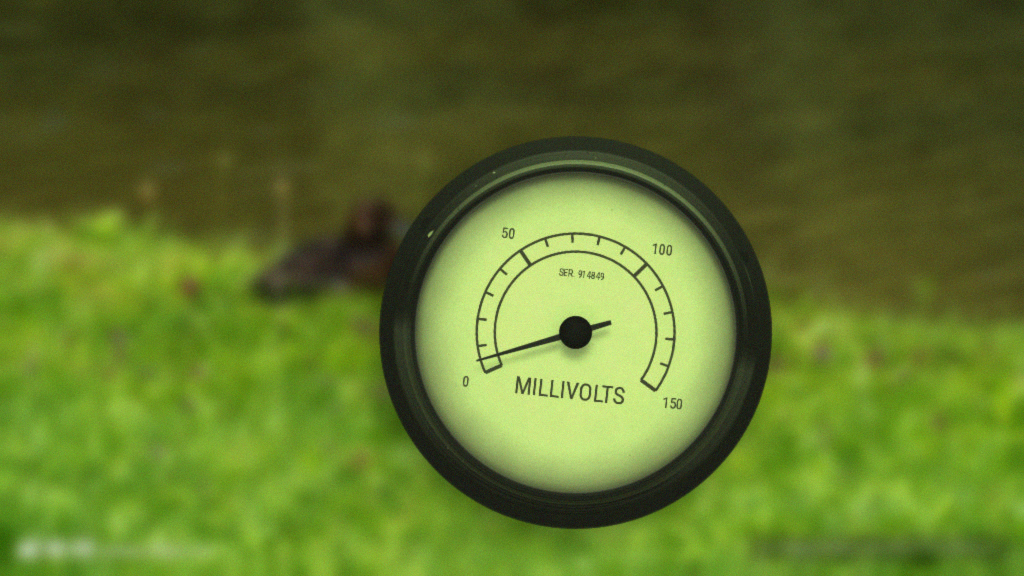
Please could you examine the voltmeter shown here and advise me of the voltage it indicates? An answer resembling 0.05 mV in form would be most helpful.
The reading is 5 mV
